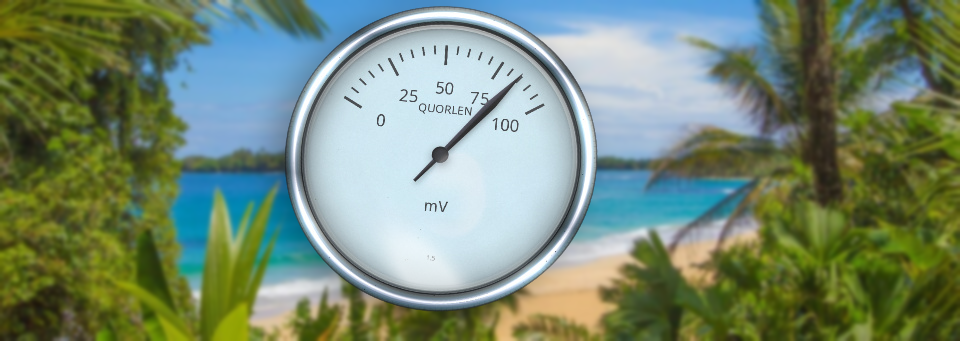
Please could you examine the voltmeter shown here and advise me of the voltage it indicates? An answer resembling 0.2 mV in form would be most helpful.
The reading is 85 mV
